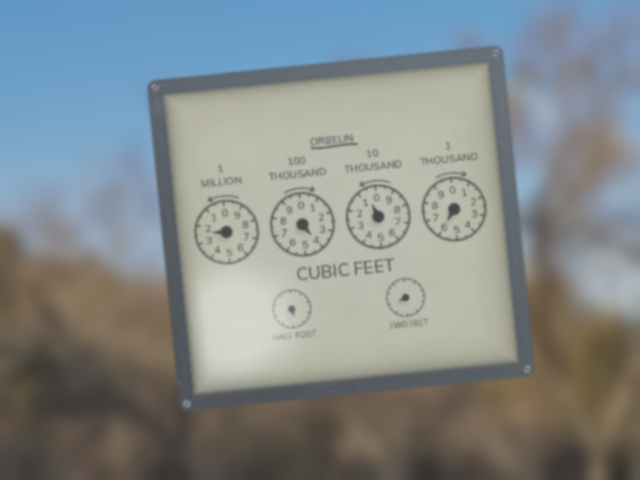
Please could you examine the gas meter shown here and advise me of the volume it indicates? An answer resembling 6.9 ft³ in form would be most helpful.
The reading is 240600 ft³
